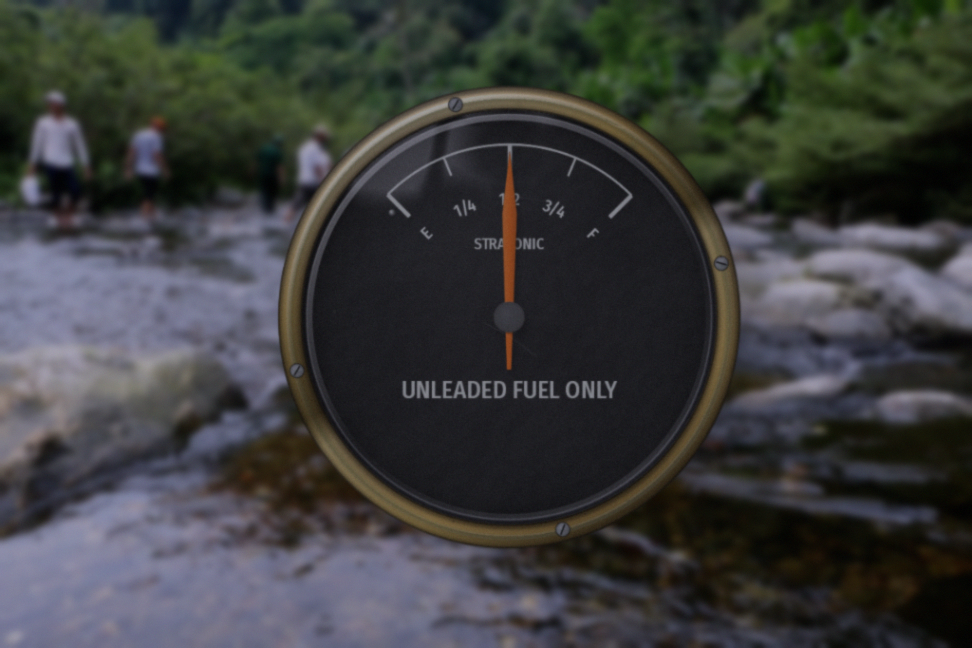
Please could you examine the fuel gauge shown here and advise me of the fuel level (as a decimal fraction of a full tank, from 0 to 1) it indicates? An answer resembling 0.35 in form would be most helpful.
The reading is 0.5
